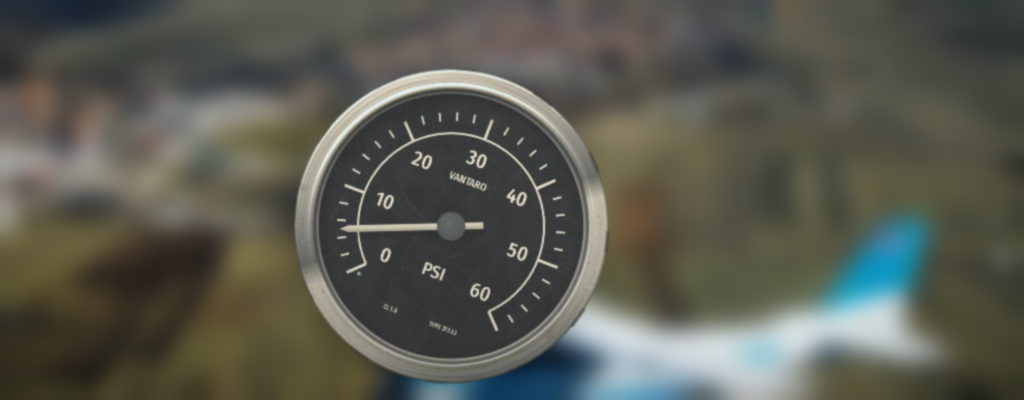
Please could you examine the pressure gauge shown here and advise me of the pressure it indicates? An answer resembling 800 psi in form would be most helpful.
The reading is 5 psi
